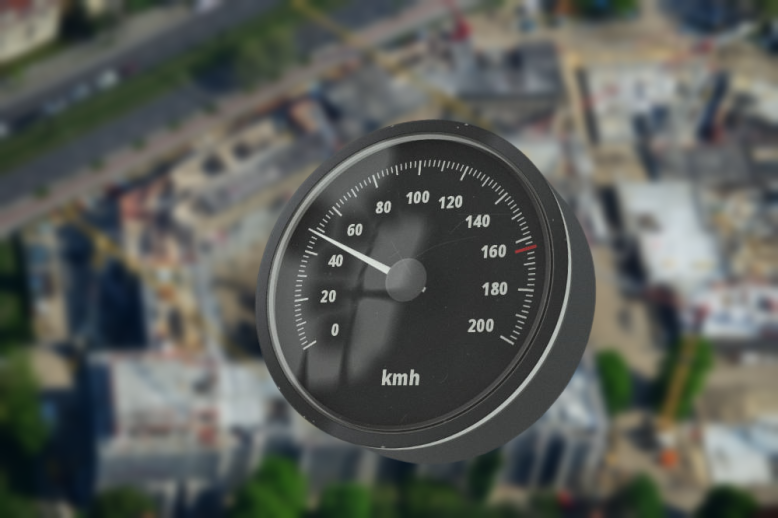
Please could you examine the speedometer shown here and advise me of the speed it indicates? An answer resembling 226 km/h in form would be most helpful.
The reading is 48 km/h
